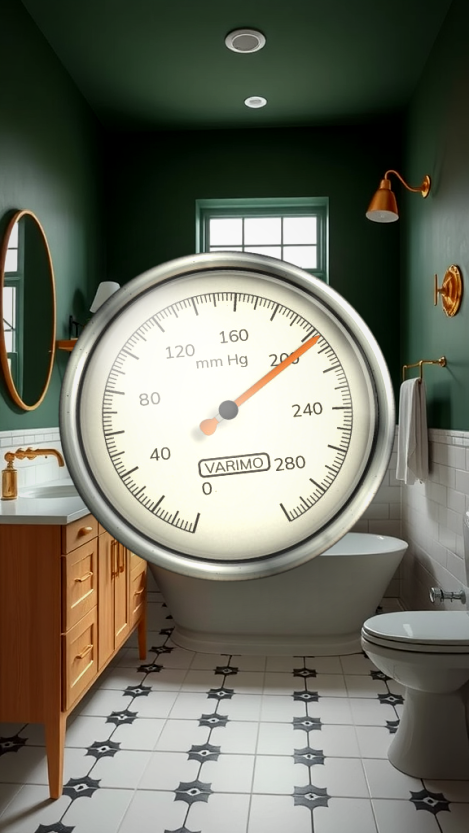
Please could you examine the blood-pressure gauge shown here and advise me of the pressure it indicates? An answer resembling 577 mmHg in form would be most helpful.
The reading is 204 mmHg
